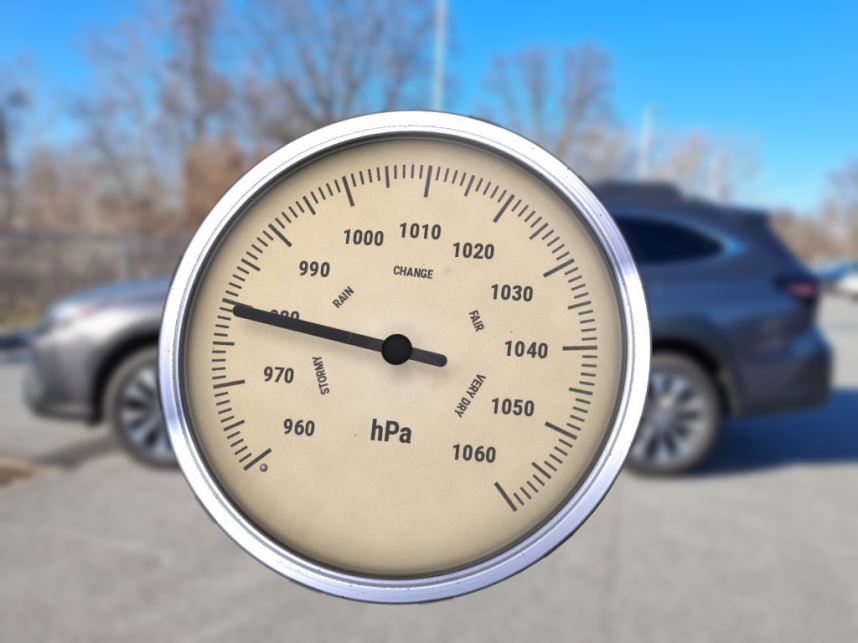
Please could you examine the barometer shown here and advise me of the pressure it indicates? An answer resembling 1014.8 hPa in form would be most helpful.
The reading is 979 hPa
